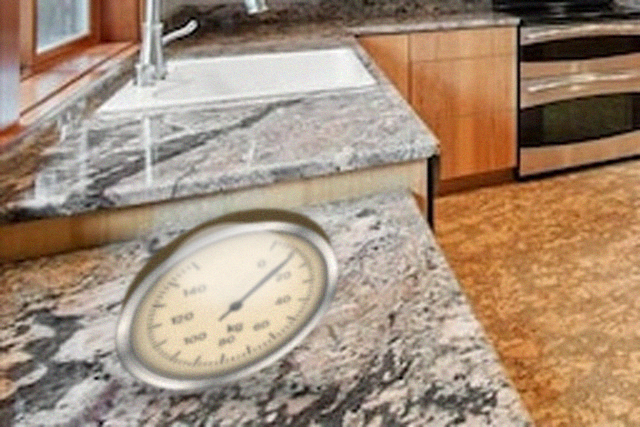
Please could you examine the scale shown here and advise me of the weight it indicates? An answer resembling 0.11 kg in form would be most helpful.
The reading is 10 kg
